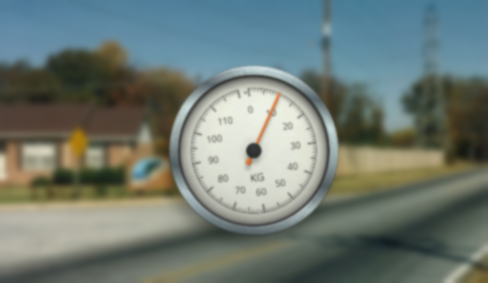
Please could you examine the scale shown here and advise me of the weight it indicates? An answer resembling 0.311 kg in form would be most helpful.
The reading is 10 kg
